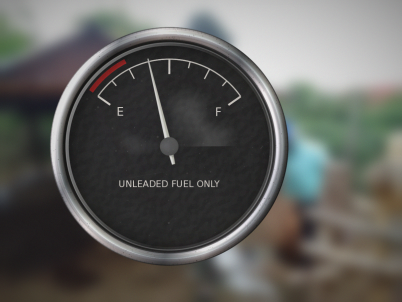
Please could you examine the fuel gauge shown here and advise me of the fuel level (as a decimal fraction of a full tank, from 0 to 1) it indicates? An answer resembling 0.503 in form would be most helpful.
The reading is 0.375
